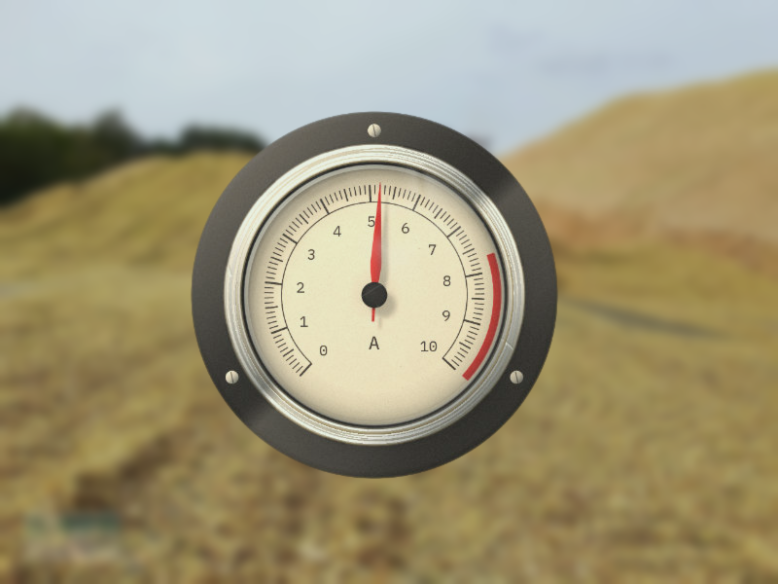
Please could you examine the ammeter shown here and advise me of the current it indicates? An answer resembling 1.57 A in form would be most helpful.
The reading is 5.2 A
